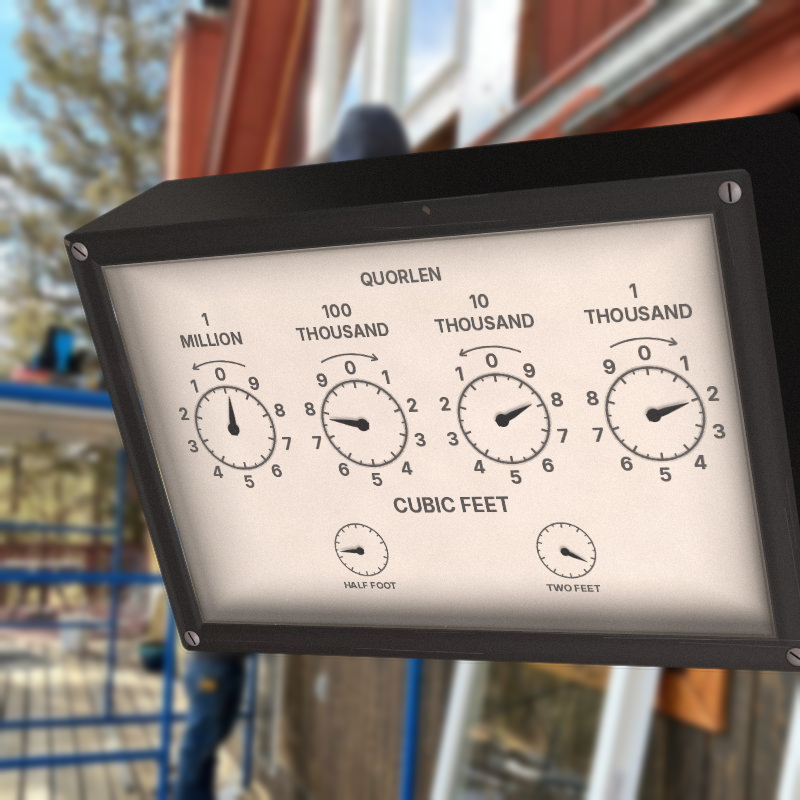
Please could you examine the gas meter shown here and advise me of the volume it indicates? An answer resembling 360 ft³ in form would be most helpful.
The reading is 978200 ft³
